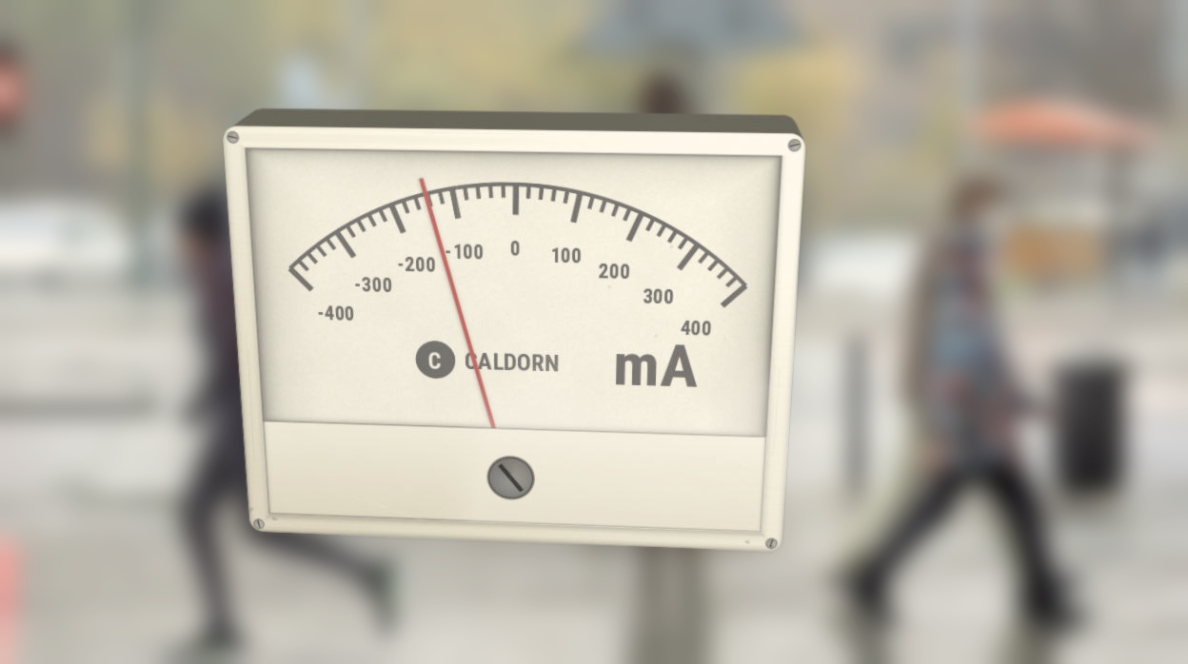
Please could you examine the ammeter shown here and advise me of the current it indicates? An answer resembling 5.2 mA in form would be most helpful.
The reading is -140 mA
